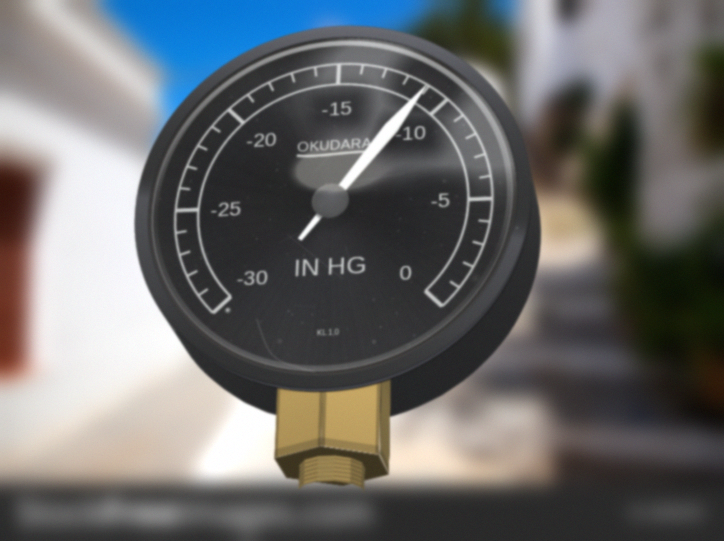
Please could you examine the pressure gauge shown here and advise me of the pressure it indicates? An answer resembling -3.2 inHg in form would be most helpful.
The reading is -11 inHg
